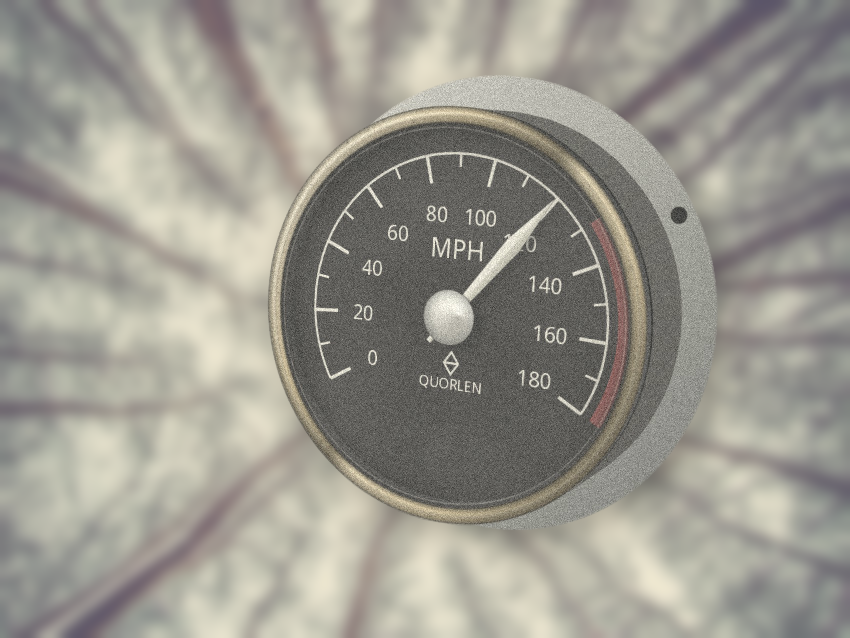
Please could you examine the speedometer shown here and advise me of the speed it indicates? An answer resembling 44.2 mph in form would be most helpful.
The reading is 120 mph
